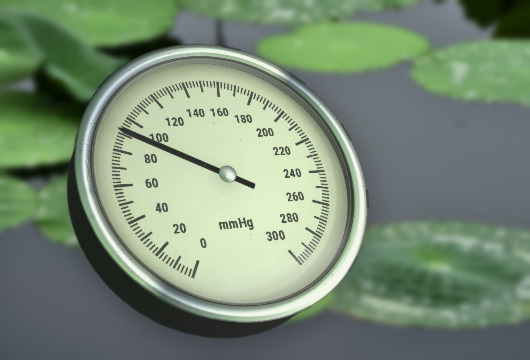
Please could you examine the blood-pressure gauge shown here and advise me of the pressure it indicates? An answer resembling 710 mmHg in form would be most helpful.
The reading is 90 mmHg
